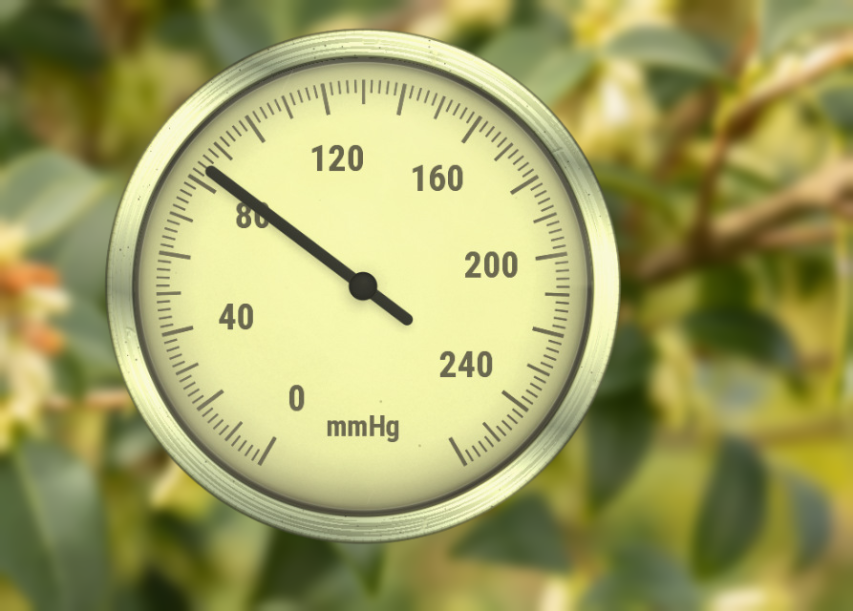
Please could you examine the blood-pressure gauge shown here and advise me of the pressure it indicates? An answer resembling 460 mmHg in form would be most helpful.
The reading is 84 mmHg
